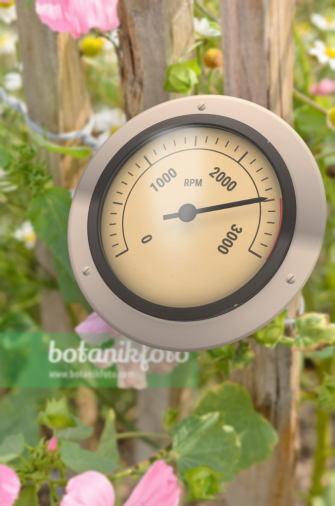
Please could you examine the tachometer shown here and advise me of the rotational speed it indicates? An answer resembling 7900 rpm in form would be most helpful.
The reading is 2500 rpm
